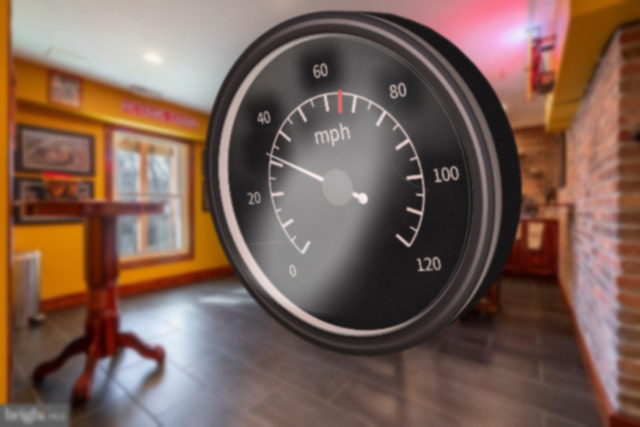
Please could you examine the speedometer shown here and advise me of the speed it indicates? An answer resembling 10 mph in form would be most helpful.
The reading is 32.5 mph
